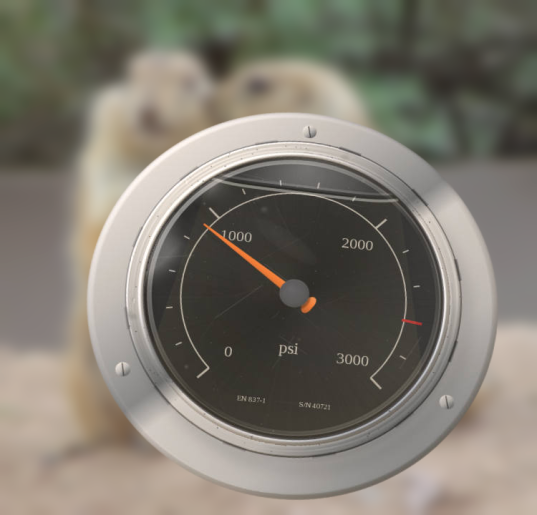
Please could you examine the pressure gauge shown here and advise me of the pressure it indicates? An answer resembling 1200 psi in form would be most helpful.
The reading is 900 psi
